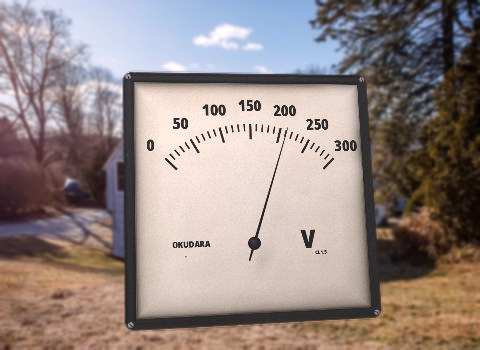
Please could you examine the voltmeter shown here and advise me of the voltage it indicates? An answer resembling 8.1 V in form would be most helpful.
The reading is 210 V
